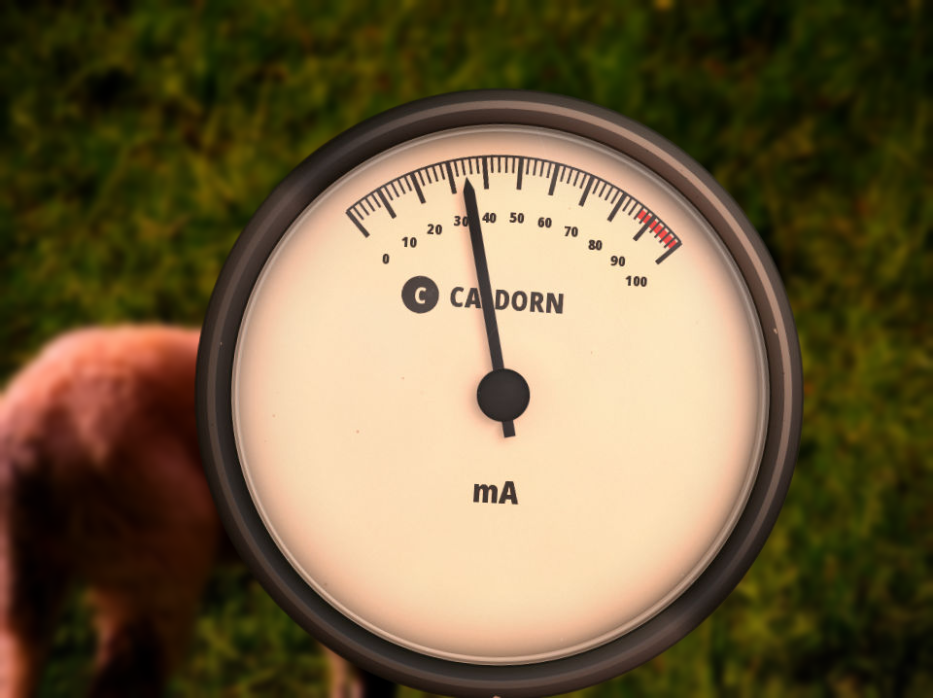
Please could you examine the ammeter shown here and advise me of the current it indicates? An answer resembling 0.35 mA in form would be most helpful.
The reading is 34 mA
